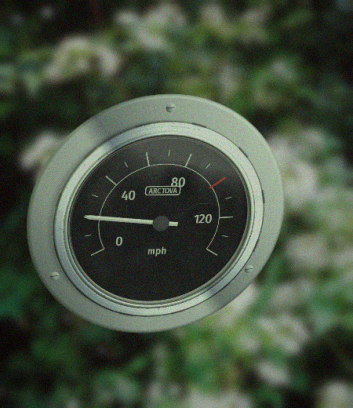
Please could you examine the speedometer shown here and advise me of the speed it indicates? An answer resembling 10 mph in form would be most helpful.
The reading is 20 mph
